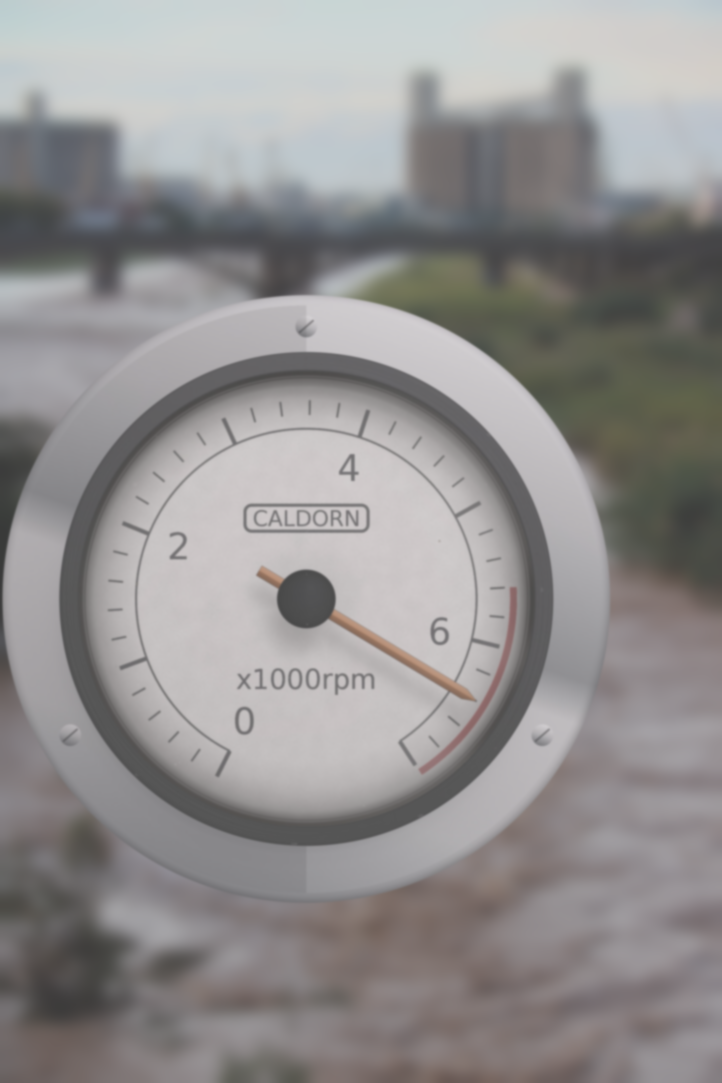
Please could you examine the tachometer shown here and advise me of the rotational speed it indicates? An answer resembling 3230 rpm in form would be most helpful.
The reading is 6400 rpm
